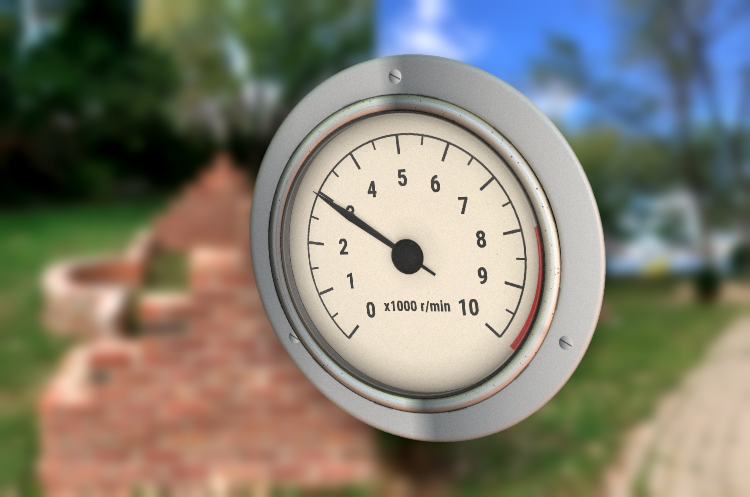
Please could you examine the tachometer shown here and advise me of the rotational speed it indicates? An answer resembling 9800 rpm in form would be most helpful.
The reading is 3000 rpm
